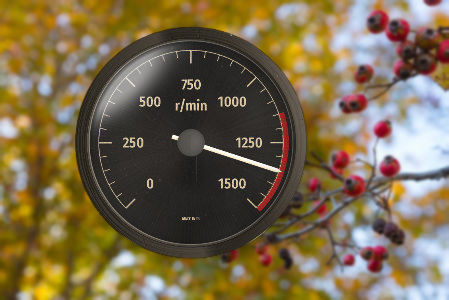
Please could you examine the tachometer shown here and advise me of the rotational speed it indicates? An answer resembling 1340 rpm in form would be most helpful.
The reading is 1350 rpm
